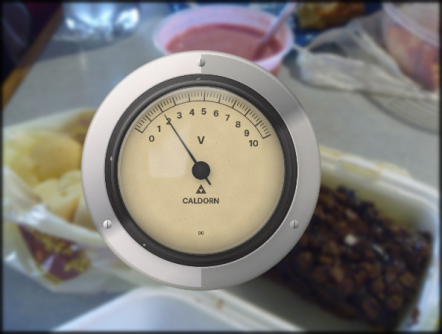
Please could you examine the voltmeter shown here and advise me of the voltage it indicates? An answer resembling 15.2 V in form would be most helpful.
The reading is 2 V
